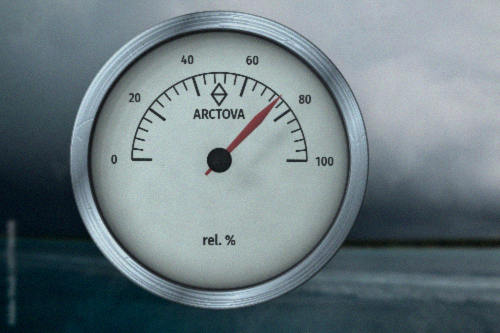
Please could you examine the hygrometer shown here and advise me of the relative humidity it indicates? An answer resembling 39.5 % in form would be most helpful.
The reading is 74 %
